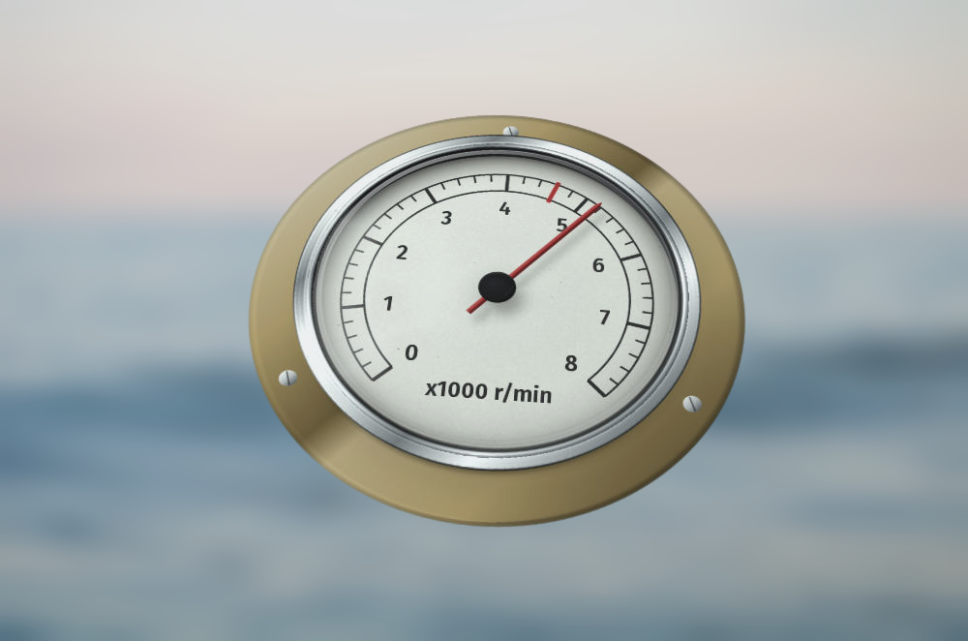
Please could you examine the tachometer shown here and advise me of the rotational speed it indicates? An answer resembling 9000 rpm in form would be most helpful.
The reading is 5200 rpm
